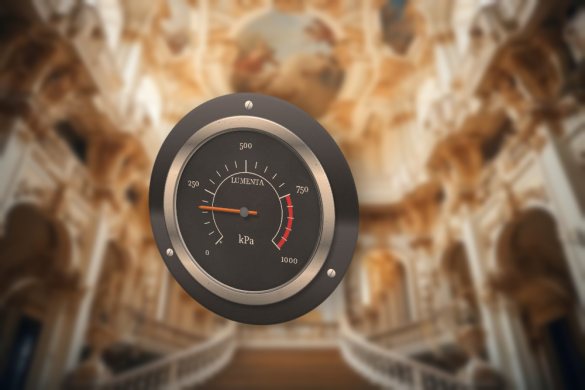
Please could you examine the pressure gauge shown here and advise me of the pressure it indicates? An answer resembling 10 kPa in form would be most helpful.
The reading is 175 kPa
